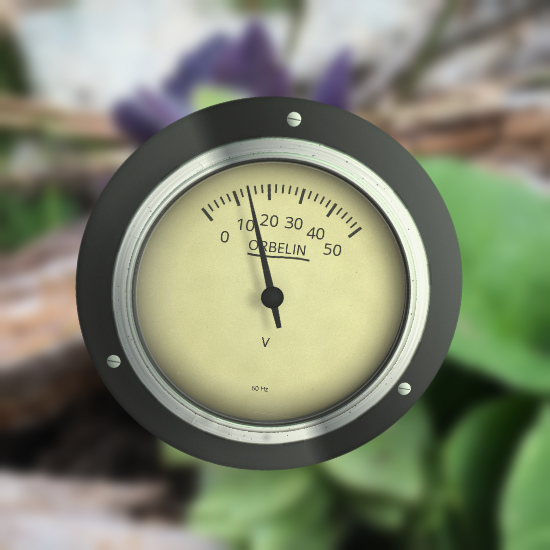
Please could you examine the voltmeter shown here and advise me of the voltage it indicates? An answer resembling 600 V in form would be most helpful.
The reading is 14 V
